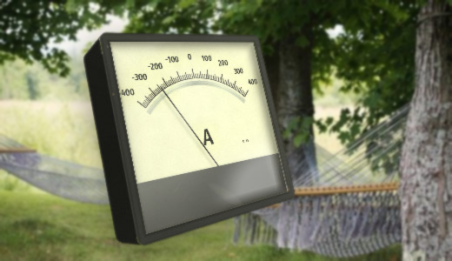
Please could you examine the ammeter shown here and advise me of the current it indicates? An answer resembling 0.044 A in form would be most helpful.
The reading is -250 A
